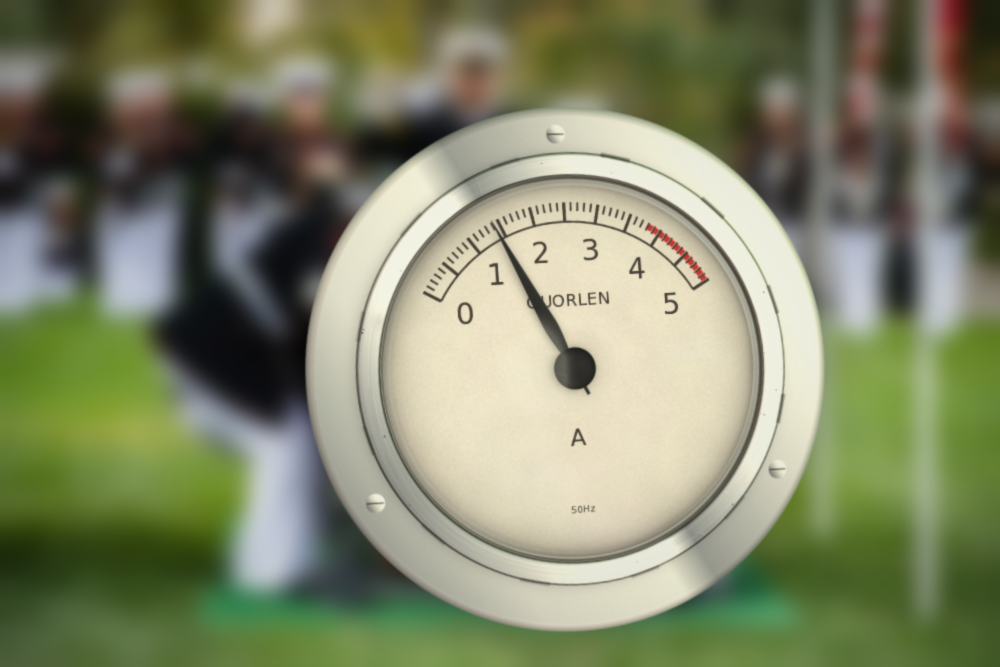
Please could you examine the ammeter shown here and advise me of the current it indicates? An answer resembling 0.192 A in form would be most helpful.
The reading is 1.4 A
